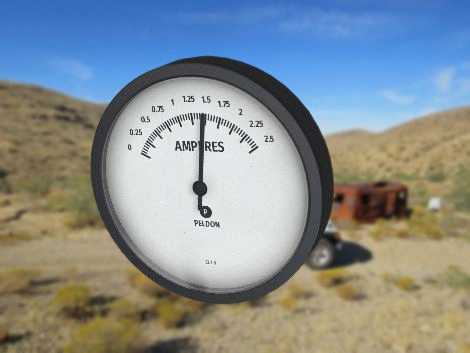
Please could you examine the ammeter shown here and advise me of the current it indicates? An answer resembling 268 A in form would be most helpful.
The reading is 1.5 A
